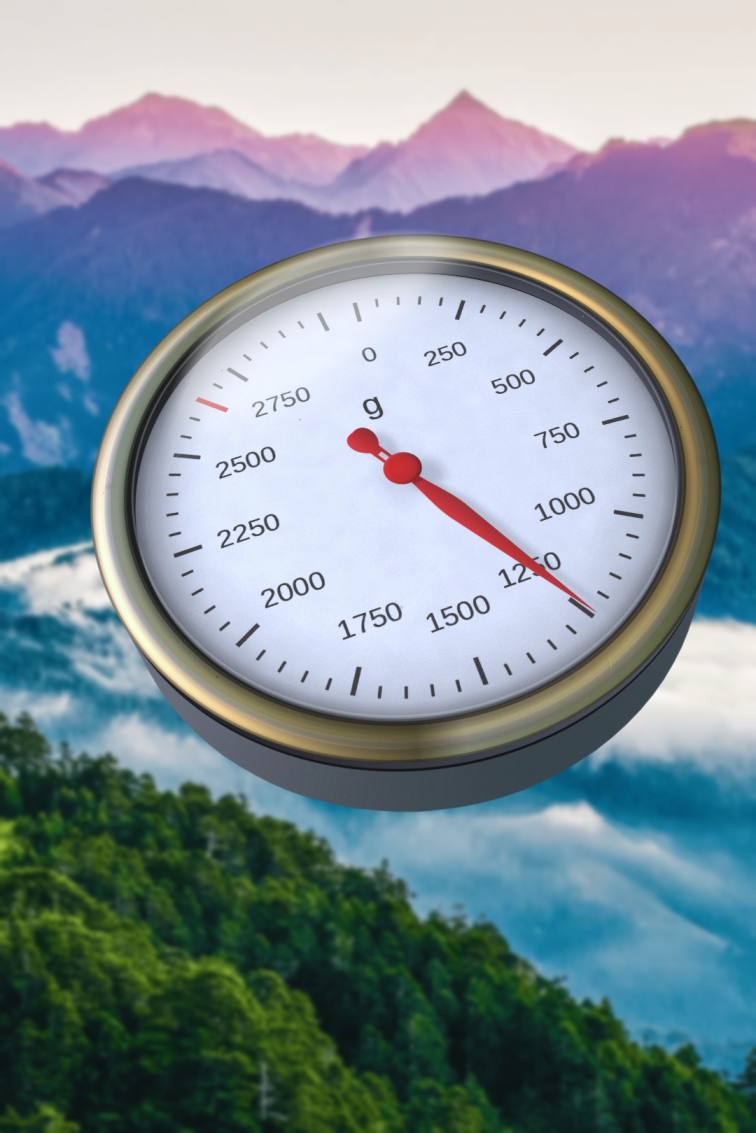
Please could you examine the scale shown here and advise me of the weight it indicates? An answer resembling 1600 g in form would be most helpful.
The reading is 1250 g
